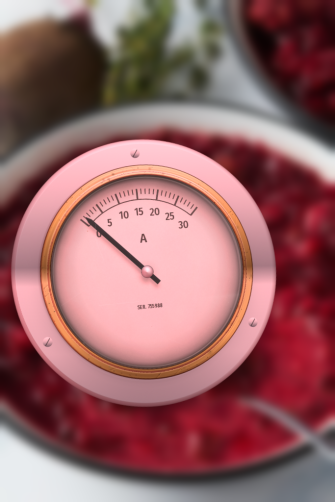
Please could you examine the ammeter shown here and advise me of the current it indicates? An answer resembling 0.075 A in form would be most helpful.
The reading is 1 A
